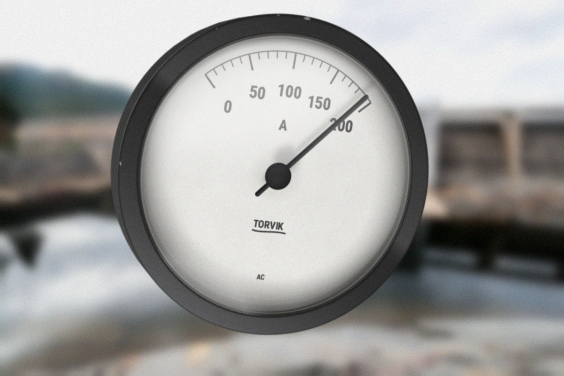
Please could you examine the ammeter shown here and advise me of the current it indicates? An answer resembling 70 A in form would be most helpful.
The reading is 190 A
